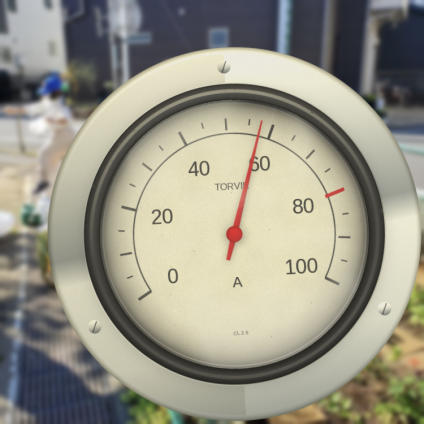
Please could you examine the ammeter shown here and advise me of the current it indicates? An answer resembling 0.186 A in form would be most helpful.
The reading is 57.5 A
